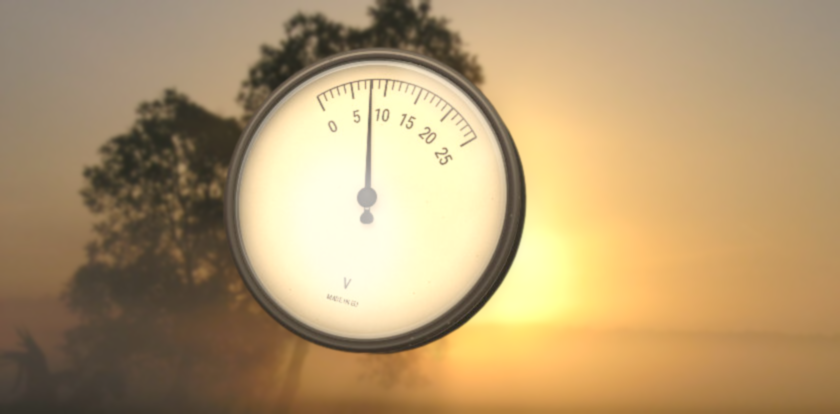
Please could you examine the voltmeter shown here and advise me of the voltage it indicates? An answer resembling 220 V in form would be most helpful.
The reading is 8 V
